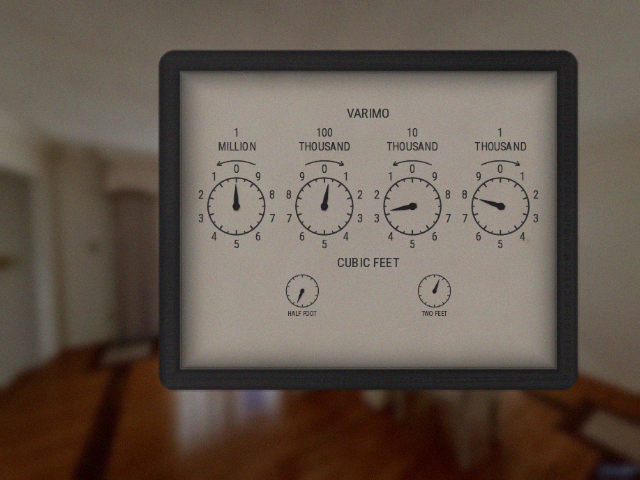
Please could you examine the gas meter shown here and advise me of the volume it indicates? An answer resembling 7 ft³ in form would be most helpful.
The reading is 2800 ft³
